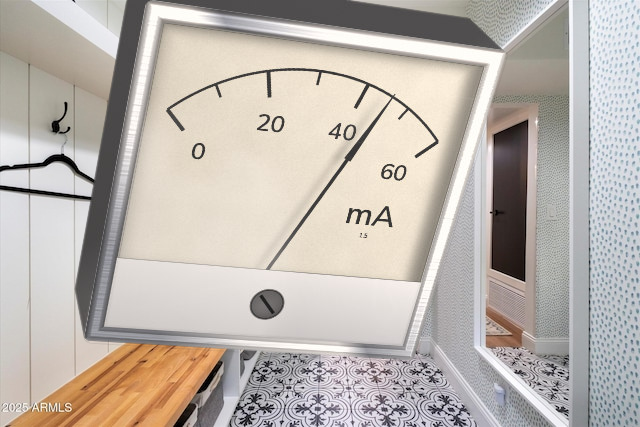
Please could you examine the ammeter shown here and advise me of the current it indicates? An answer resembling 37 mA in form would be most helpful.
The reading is 45 mA
